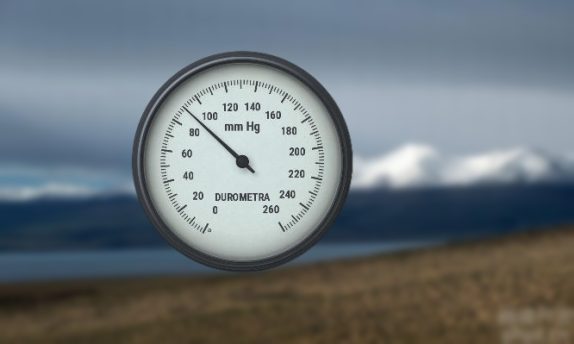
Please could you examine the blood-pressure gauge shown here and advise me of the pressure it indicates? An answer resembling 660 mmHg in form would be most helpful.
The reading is 90 mmHg
